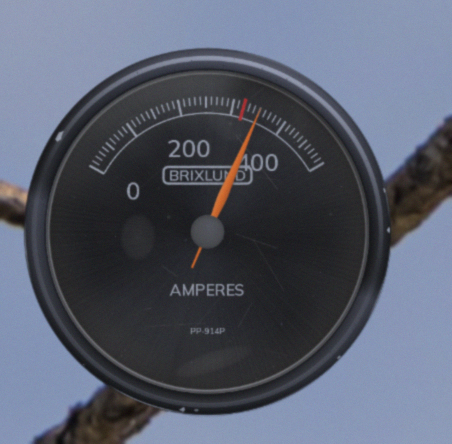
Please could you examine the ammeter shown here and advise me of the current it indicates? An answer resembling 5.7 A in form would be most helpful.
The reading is 350 A
